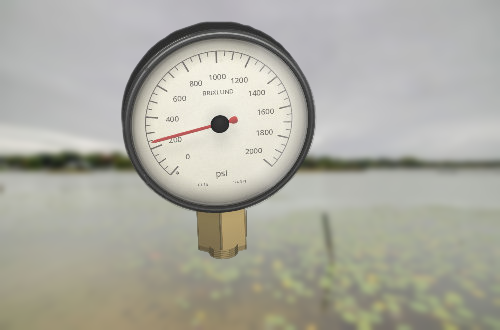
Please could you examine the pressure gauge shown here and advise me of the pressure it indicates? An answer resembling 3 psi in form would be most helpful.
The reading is 250 psi
